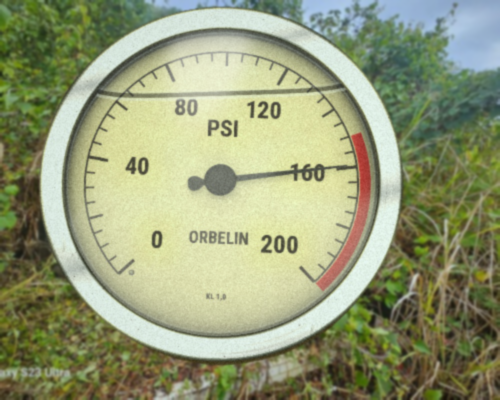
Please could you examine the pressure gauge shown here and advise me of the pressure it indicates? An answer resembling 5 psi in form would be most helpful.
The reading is 160 psi
